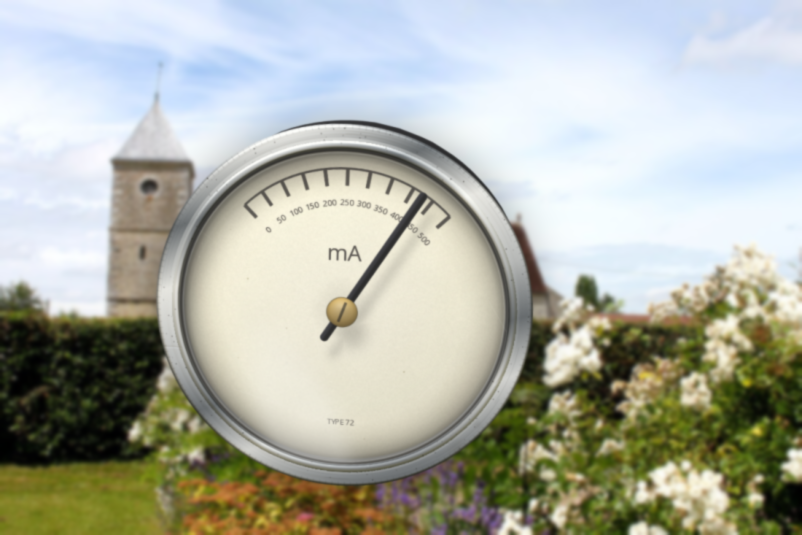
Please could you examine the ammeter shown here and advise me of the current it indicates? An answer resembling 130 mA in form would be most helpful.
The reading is 425 mA
